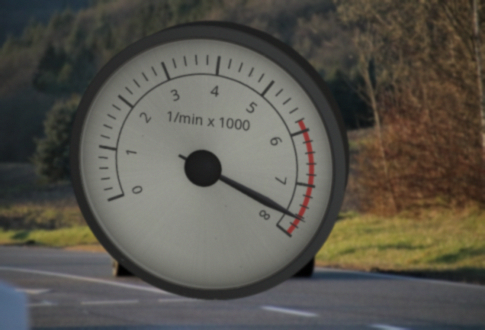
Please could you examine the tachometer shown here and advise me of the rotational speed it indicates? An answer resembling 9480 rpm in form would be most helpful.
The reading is 7600 rpm
